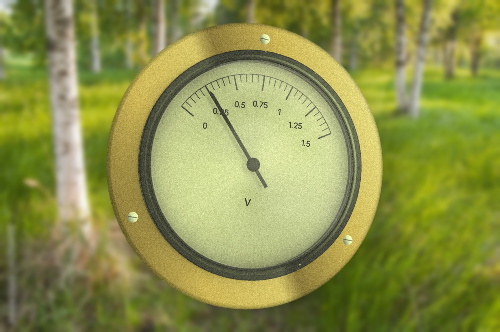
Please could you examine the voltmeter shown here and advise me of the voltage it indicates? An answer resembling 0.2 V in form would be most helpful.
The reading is 0.25 V
